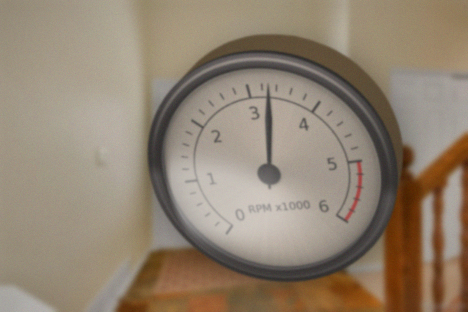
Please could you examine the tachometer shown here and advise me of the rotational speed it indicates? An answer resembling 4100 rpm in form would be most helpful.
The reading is 3300 rpm
